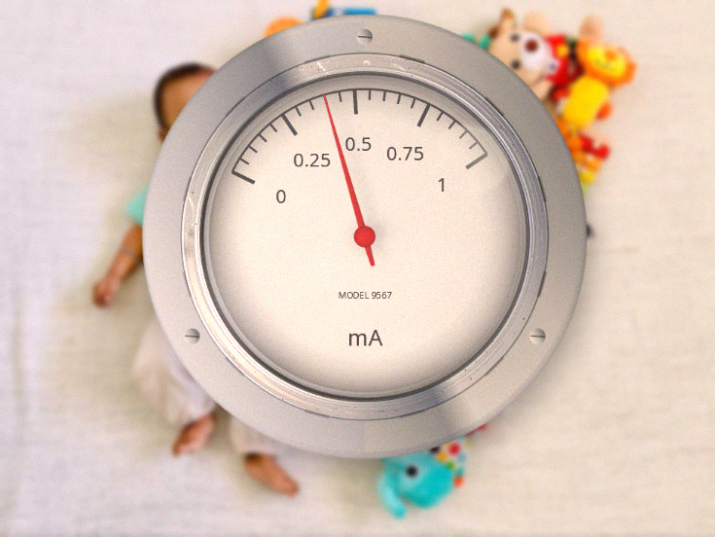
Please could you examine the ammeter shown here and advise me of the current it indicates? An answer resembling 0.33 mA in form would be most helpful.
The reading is 0.4 mA
